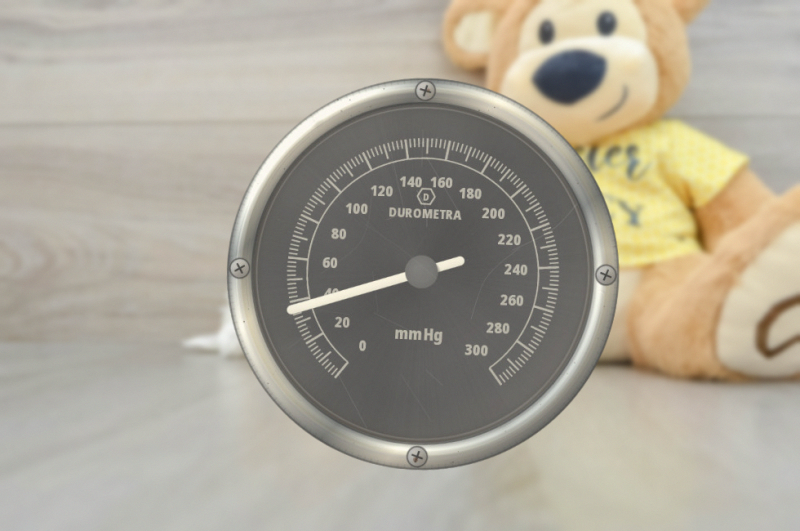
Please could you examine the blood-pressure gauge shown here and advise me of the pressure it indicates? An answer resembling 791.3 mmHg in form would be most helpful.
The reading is 36 mmHg
